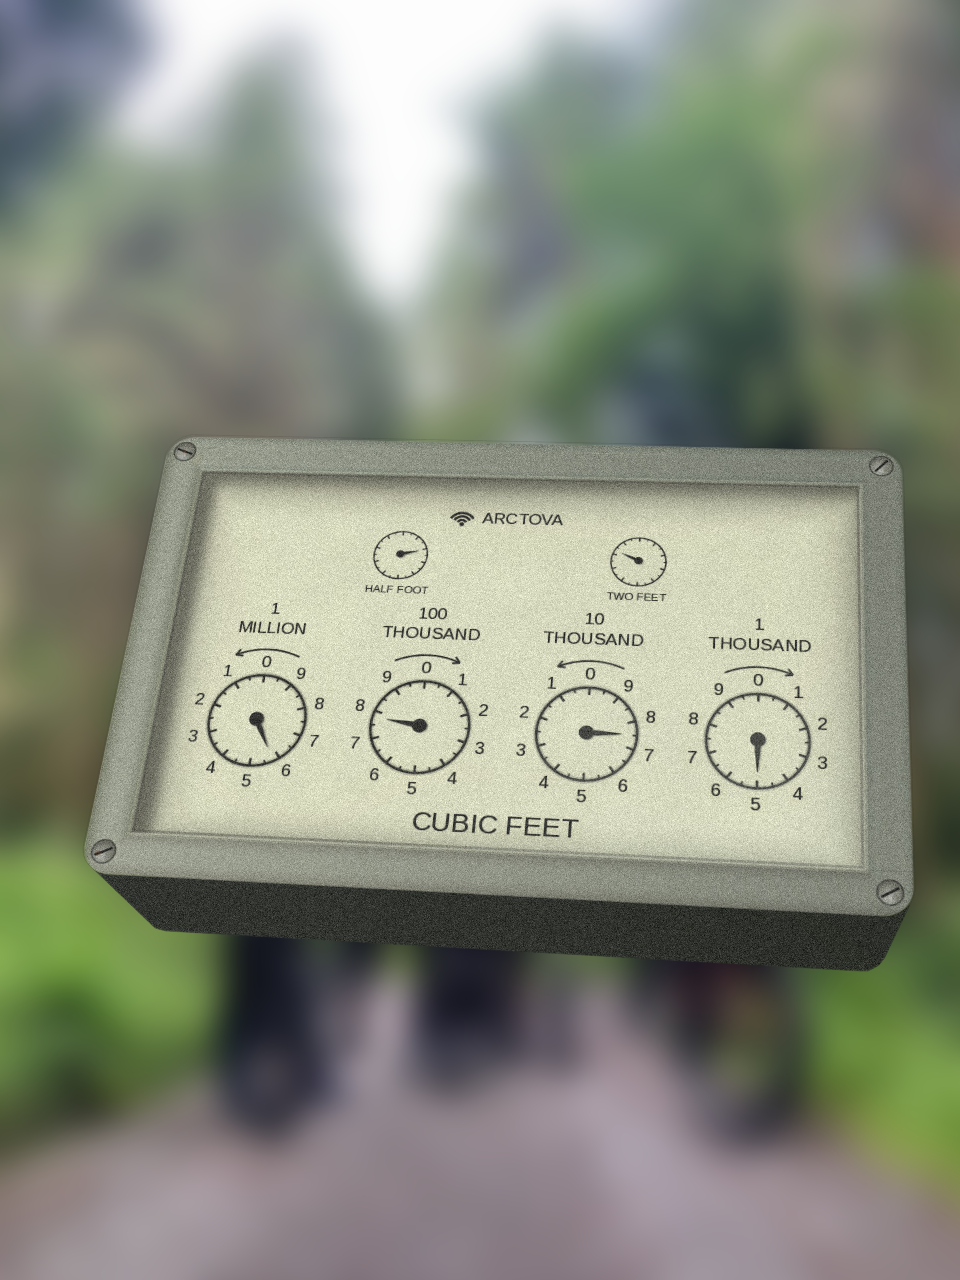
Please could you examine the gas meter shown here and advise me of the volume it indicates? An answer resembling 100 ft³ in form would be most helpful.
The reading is 577500 ft³
